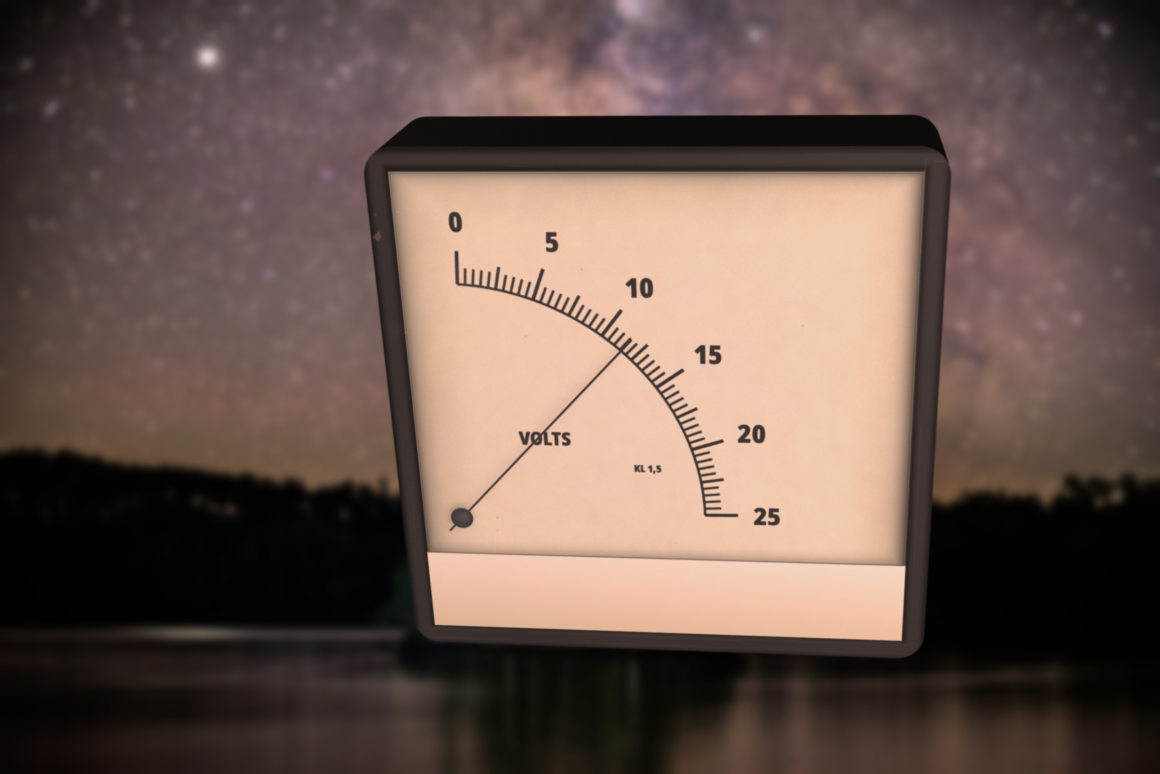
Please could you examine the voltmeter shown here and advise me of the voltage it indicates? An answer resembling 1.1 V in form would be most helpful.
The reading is 11.5 V
